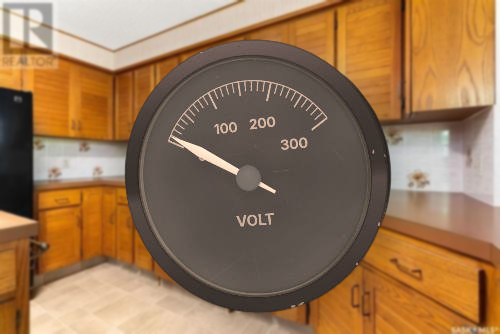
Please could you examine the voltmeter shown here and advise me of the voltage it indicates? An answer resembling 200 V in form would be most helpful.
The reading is 10 V
